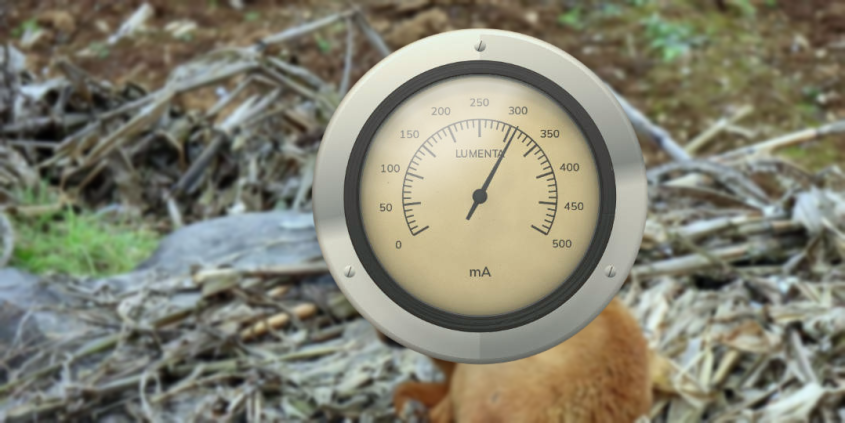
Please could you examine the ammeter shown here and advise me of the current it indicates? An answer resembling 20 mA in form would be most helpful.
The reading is 310 mA
